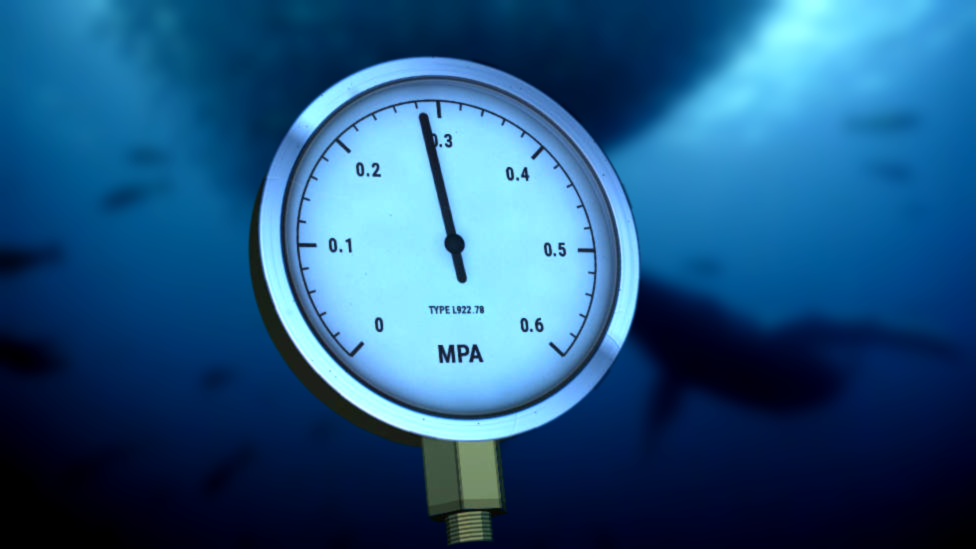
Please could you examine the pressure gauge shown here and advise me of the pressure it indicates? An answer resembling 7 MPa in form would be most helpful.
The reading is 0.28 MPa
